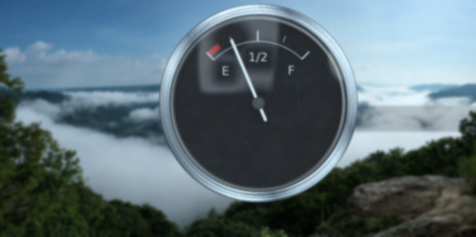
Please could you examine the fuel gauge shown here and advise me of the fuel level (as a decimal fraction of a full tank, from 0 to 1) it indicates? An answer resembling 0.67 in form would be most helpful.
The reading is 0.25
